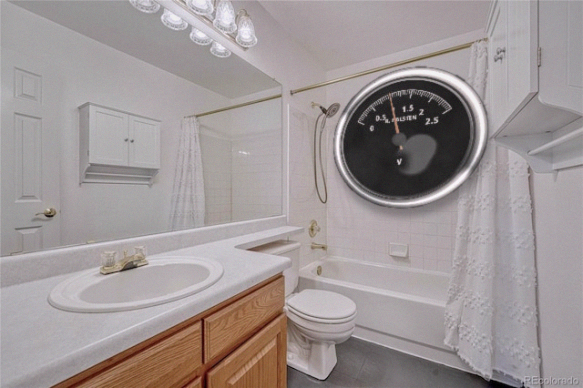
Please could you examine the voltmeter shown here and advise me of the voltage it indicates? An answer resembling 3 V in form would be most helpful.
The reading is 1 V
